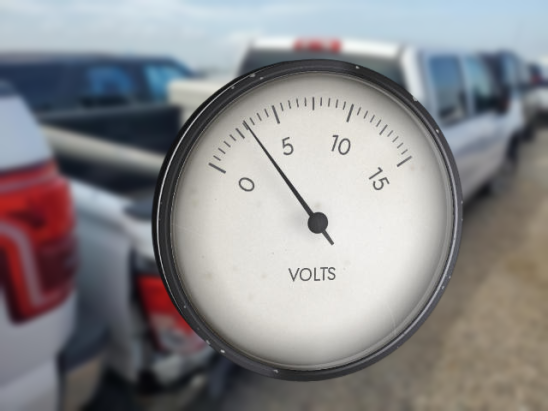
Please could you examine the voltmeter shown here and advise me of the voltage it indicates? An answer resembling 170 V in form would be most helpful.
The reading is 3 V
